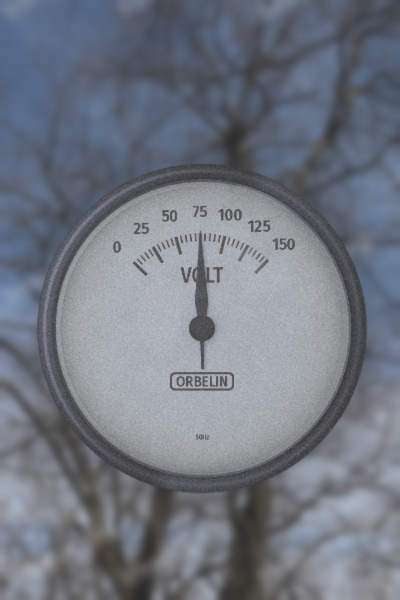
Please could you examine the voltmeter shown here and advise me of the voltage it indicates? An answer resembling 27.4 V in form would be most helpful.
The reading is 75 V
